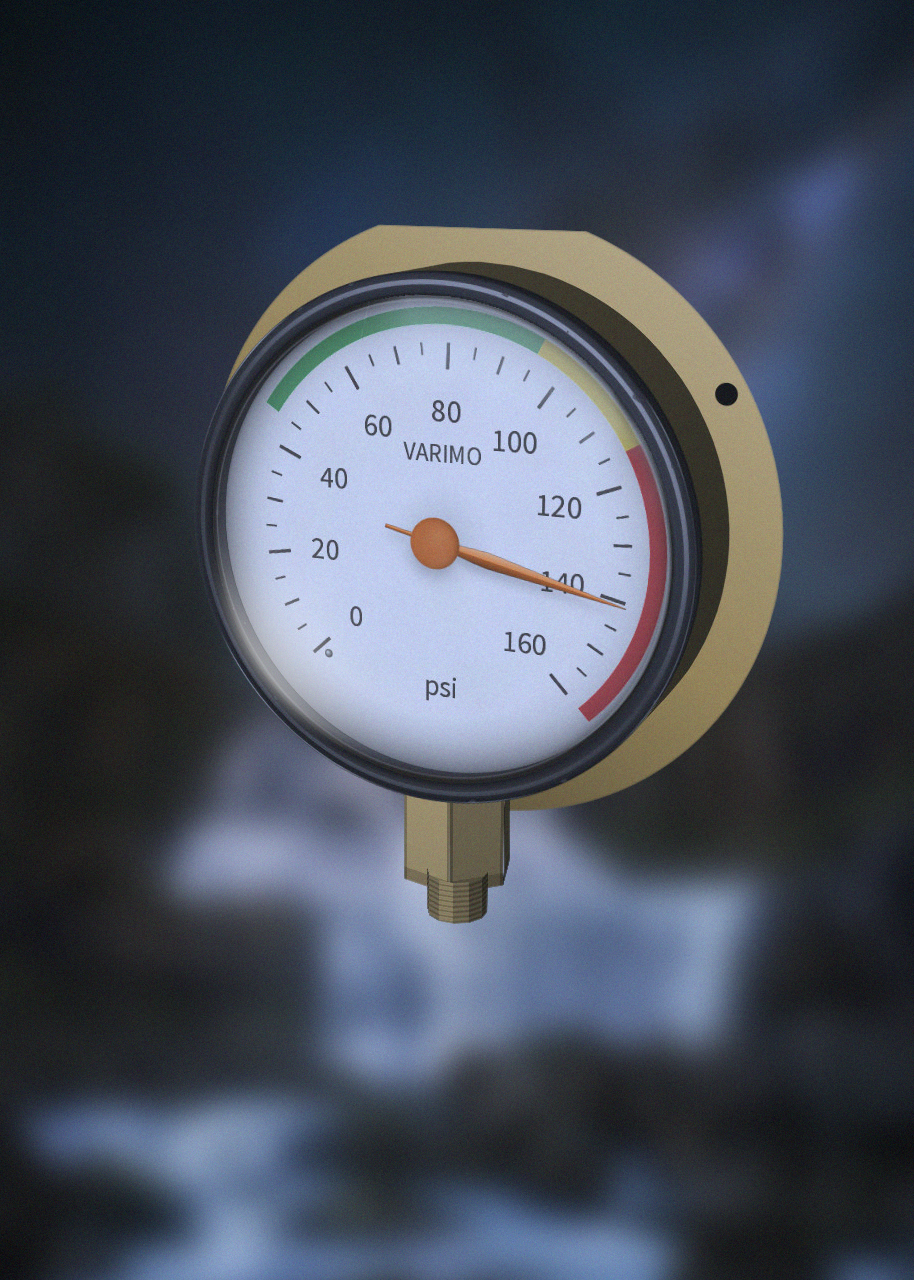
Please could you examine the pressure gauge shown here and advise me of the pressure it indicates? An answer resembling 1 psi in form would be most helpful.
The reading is 140 psi
